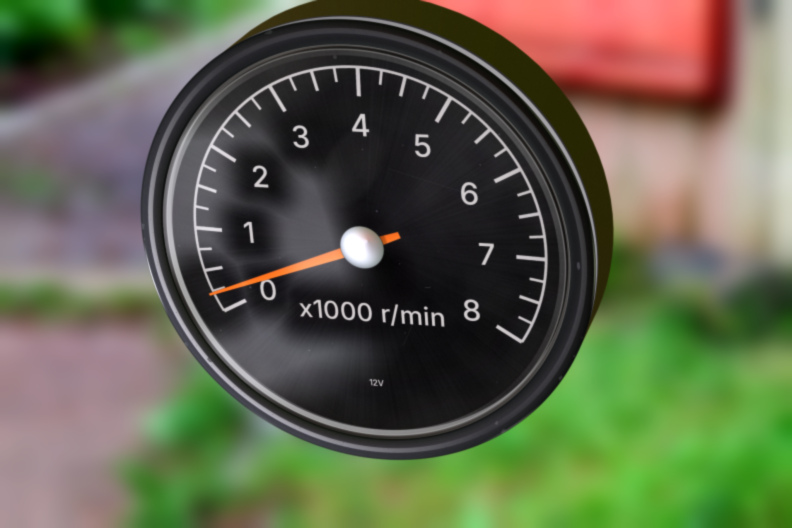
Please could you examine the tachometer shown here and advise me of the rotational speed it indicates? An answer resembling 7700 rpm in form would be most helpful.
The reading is 250 rpm
